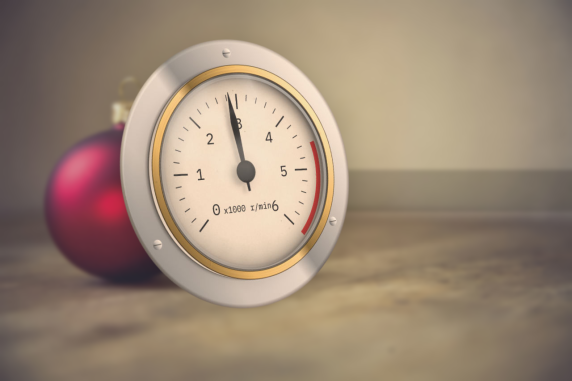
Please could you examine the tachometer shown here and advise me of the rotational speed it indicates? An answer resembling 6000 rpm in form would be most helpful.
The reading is 2800 rpm
